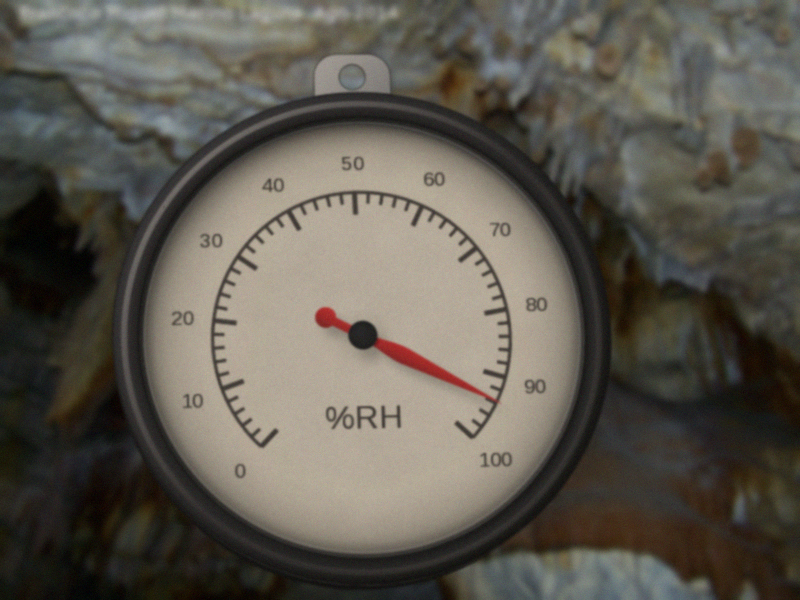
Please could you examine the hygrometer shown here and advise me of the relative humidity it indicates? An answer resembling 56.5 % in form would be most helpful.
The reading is 94 %
